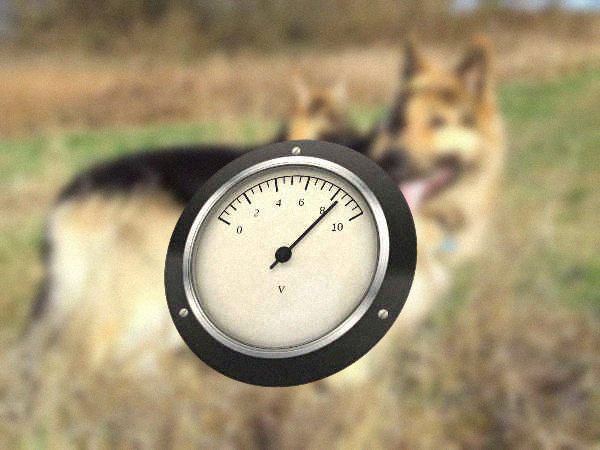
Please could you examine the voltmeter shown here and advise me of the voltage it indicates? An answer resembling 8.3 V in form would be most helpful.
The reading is 8.5 V
